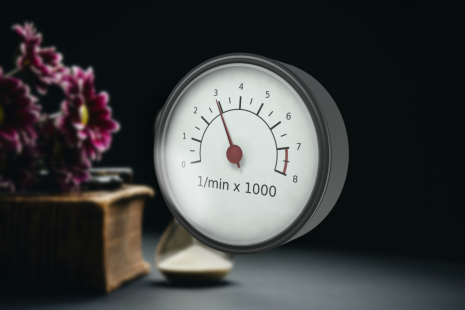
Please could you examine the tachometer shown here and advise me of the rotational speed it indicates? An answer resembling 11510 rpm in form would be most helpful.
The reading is 3000 rpm
